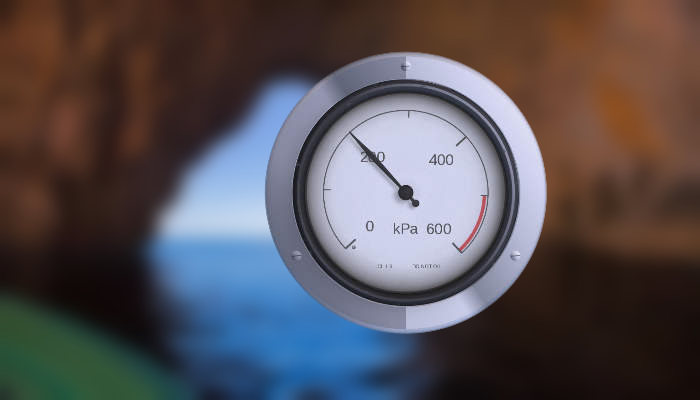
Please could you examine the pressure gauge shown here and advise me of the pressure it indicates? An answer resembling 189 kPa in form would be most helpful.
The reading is 200 kPa
